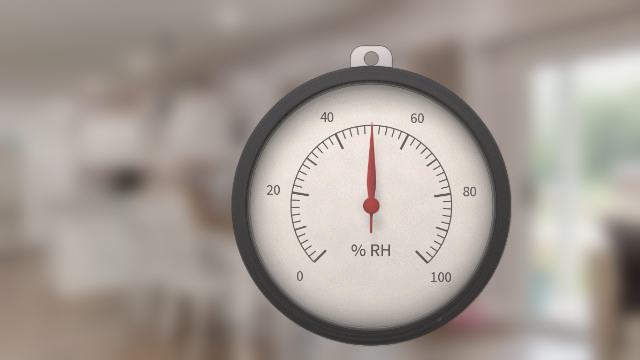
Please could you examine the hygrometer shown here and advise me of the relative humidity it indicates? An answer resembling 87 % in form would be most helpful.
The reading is 50 %
